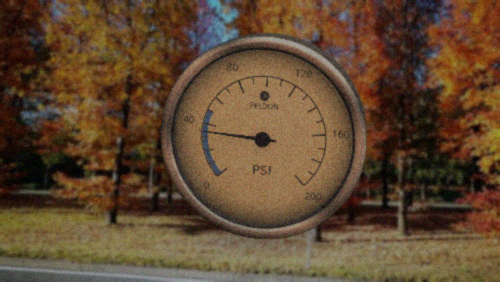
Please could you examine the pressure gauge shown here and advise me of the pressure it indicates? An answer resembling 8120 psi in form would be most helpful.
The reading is 35 psi
